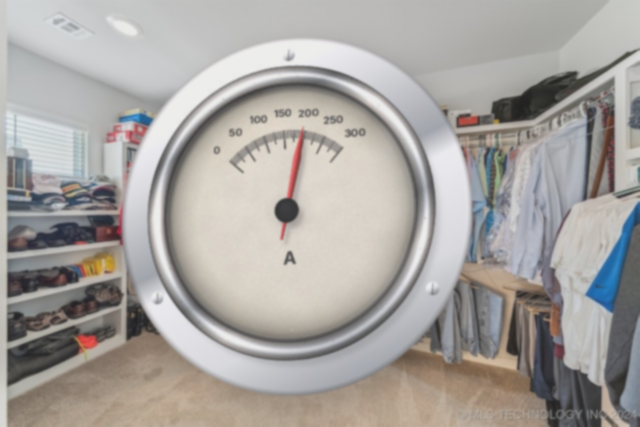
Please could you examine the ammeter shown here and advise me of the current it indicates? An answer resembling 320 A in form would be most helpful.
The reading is 200 A
